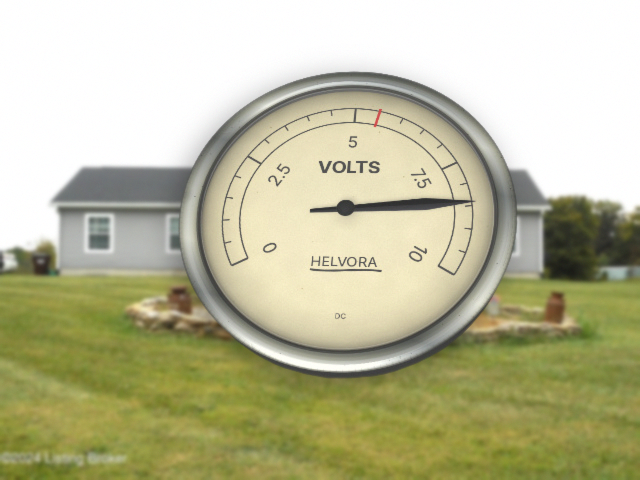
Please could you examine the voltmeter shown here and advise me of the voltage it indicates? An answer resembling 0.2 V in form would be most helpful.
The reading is 8.5 V
